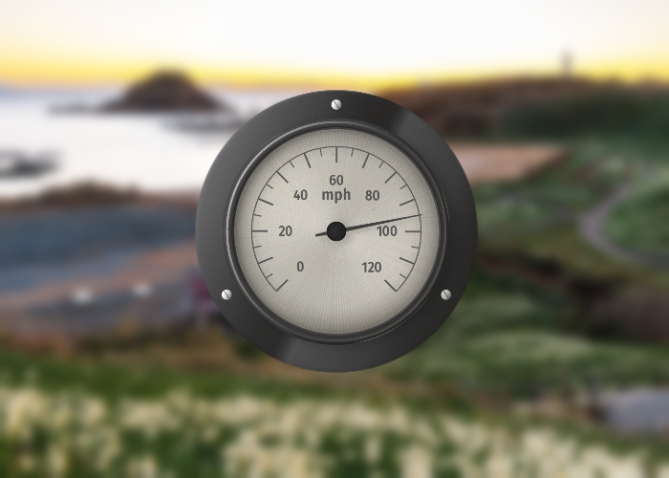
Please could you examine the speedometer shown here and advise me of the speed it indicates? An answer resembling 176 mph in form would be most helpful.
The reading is 95 mph
